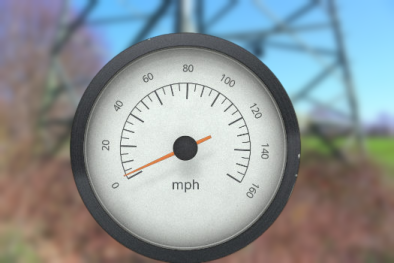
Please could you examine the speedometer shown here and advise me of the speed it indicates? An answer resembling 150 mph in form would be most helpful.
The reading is 2.5 mph
